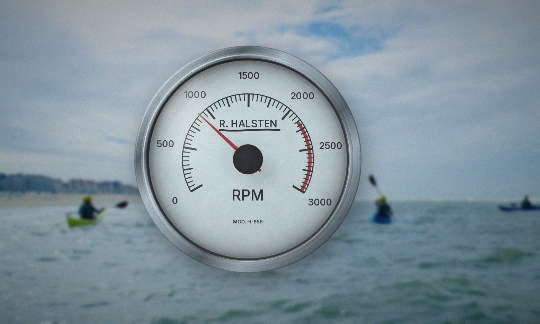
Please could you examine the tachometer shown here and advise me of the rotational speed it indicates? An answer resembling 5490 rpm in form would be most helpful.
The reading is 900 rpm
